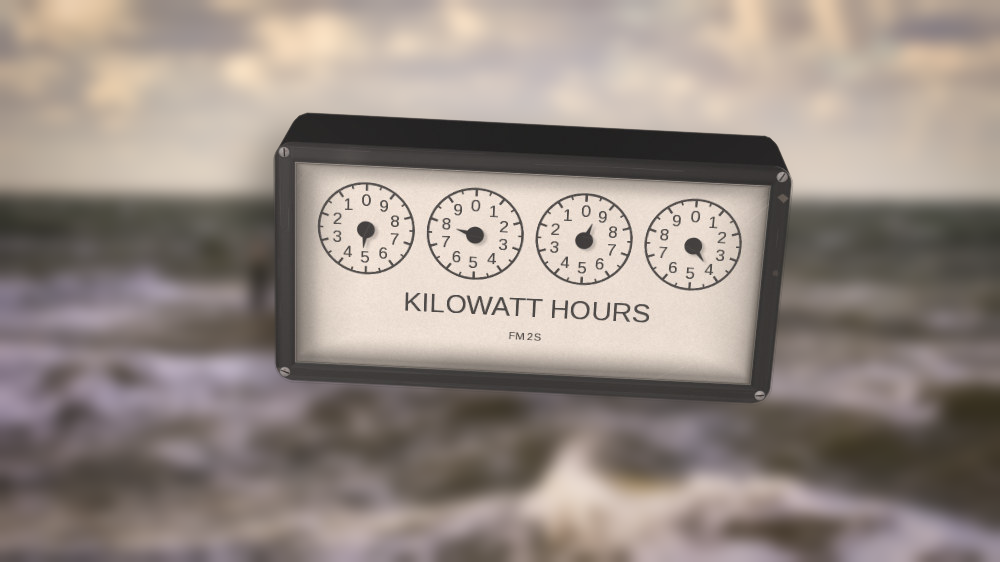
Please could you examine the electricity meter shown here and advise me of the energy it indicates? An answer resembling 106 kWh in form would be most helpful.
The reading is 4794 kWh
